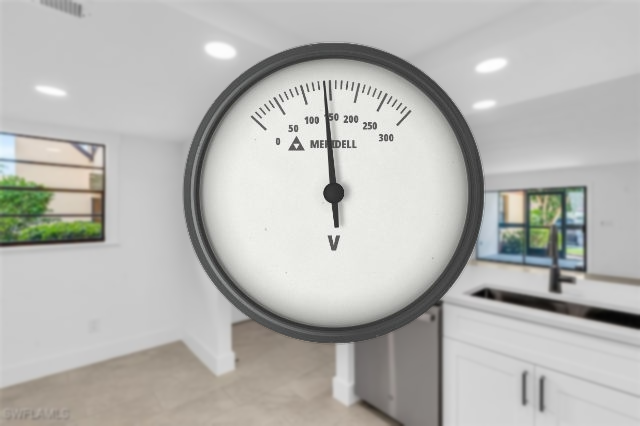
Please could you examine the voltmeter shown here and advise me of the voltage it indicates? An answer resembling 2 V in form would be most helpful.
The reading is 140 V
